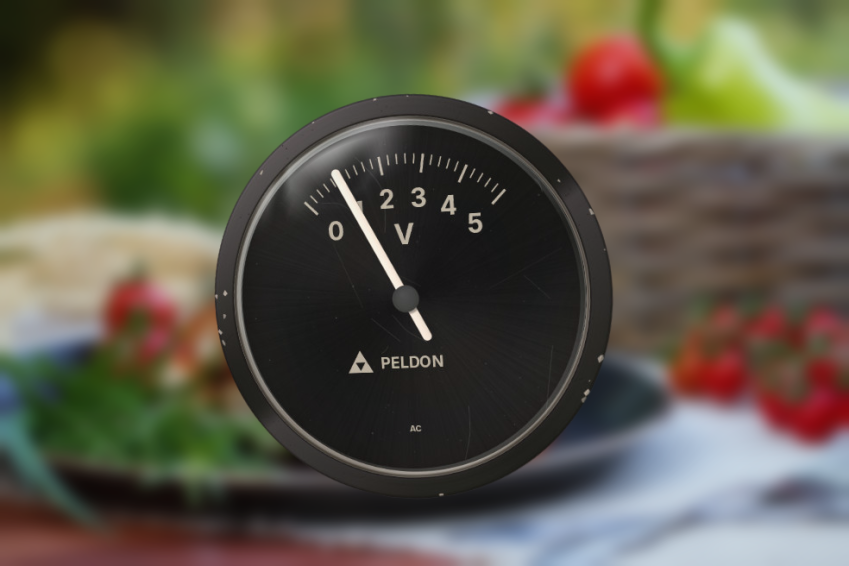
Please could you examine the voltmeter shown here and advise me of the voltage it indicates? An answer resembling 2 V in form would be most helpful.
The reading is 1 V
